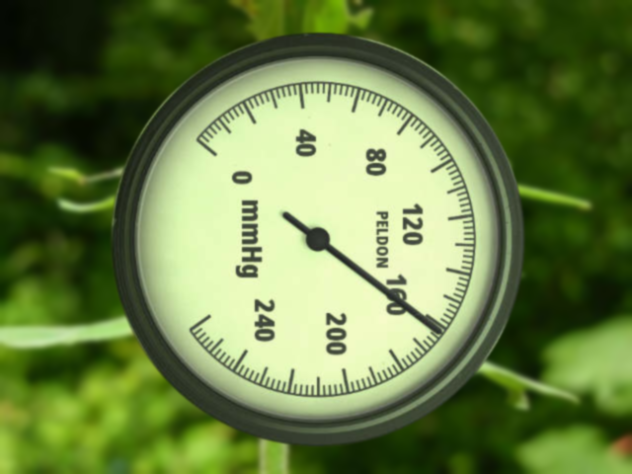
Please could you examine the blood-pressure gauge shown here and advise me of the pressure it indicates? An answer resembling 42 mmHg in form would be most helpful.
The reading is 162 mmHg
